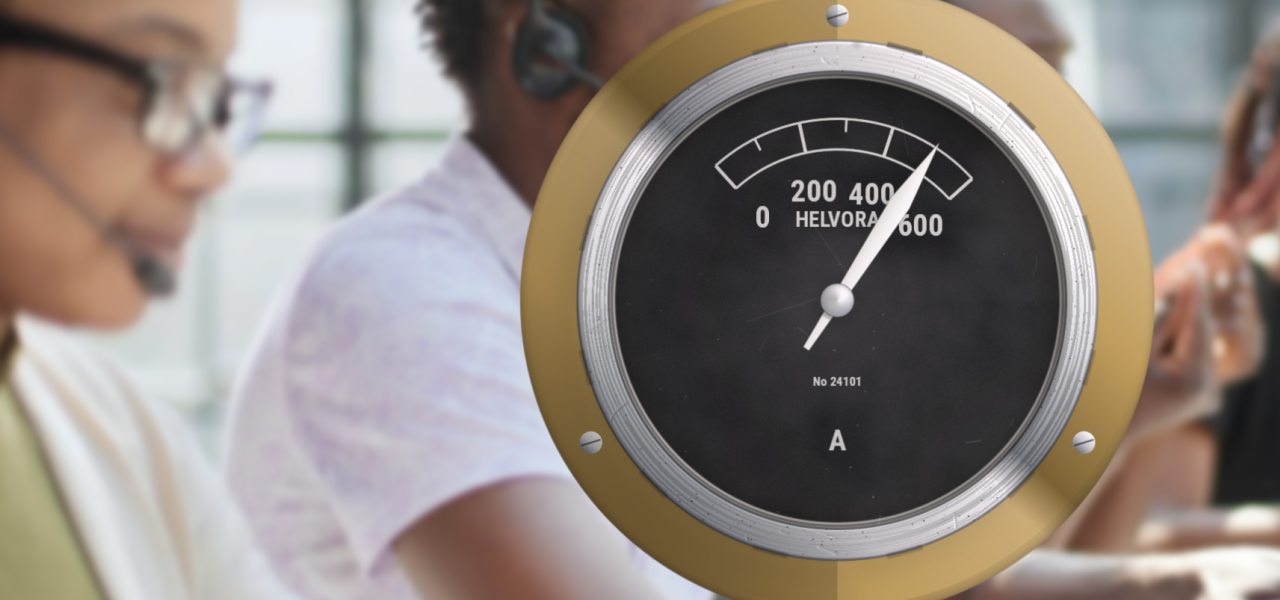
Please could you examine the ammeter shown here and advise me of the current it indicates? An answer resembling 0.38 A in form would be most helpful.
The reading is 500 A
